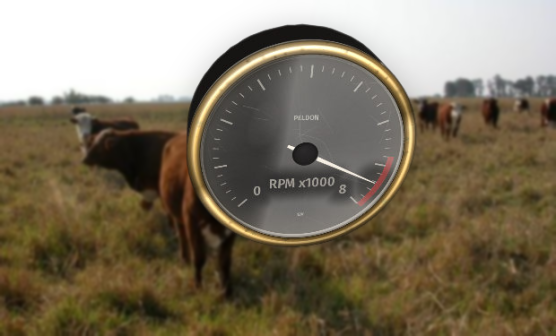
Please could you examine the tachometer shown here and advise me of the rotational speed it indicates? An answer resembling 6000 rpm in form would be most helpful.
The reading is 7400 rpm
